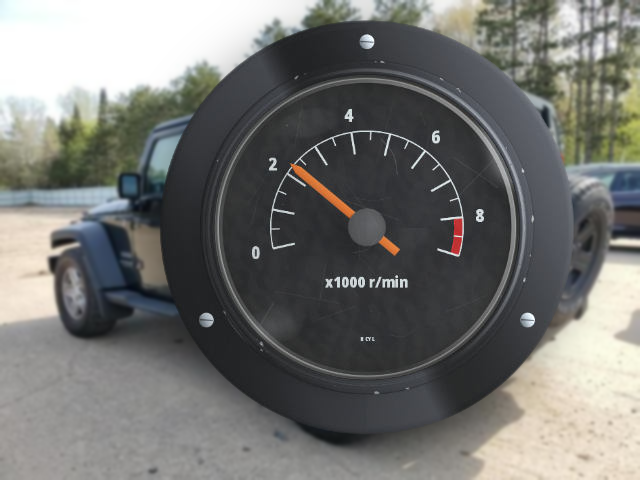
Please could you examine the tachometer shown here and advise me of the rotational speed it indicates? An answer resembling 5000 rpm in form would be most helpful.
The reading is 2250 rpm
